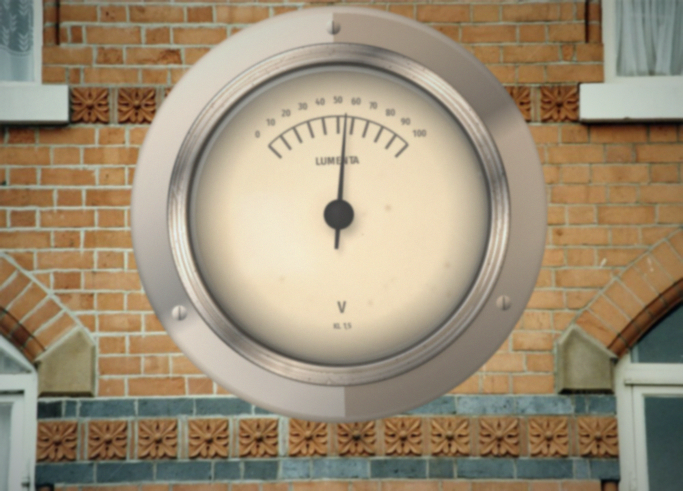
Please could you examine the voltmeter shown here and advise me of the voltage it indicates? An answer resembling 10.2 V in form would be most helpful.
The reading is 55 V
